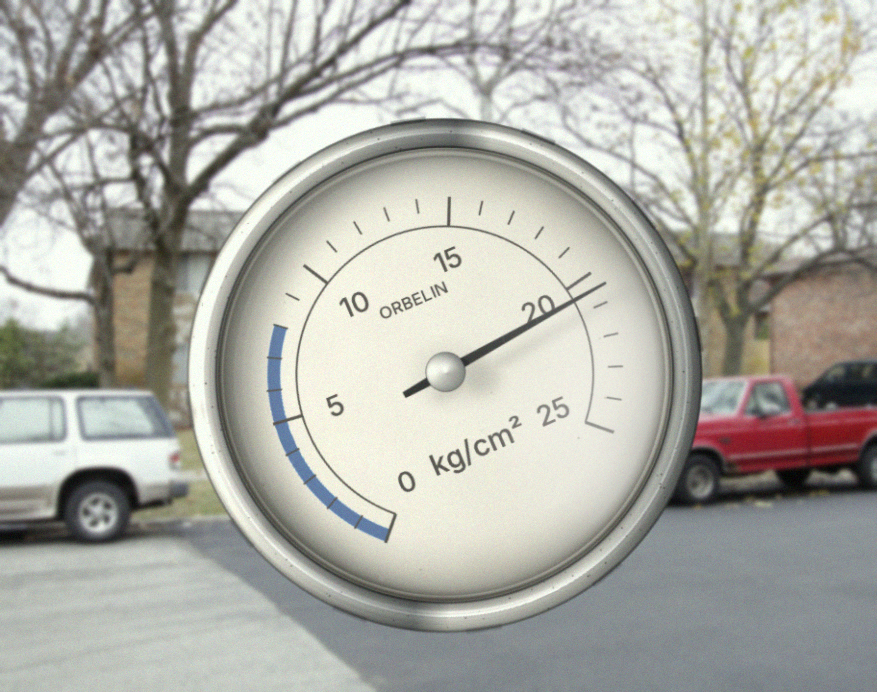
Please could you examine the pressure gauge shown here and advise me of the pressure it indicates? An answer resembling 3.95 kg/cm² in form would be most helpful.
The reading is 20.5 kg/cm²
